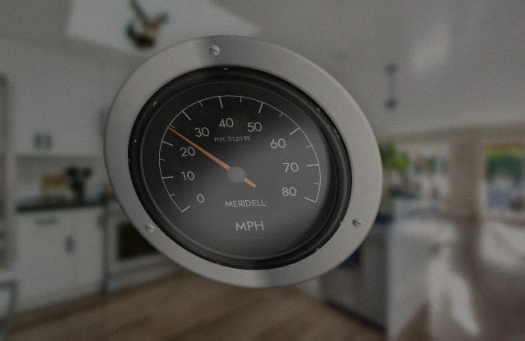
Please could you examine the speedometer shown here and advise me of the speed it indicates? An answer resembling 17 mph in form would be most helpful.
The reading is 25 mph
